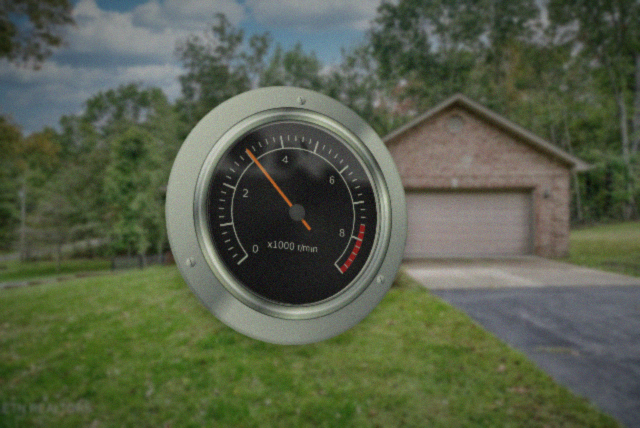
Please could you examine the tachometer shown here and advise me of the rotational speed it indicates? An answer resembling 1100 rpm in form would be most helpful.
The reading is 3000 rpm
